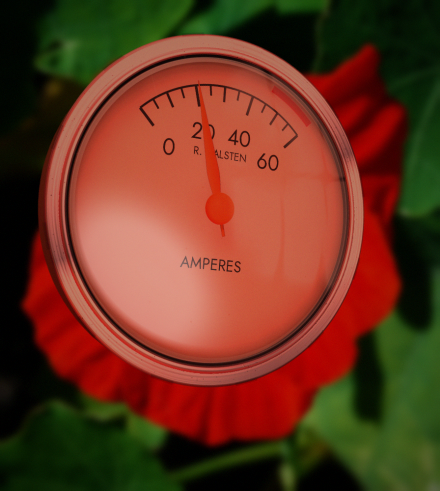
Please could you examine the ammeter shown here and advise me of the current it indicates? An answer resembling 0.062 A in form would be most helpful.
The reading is 20 A
